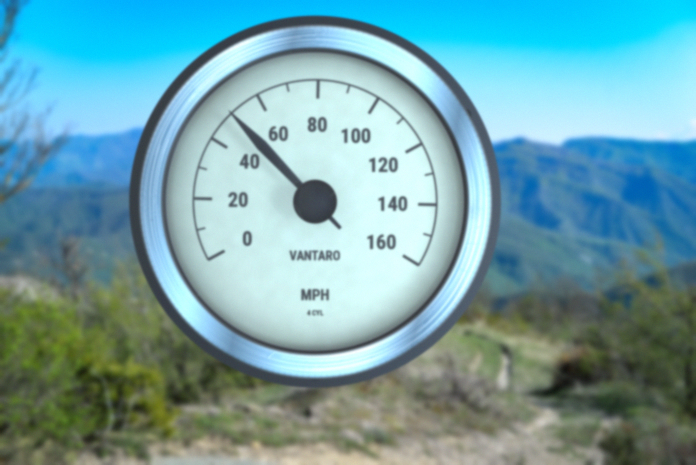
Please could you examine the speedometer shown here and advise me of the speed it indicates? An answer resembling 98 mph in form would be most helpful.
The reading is 50 mph
